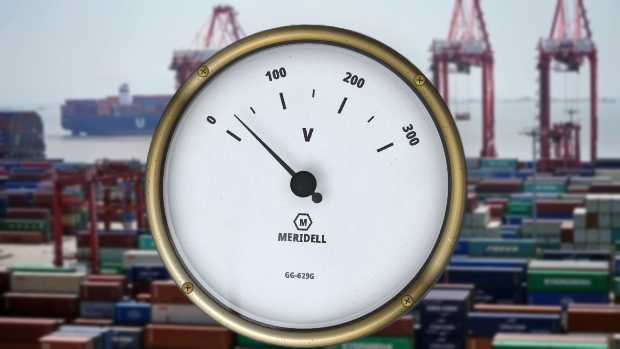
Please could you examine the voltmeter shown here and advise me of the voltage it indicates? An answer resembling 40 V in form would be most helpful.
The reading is 25 V
